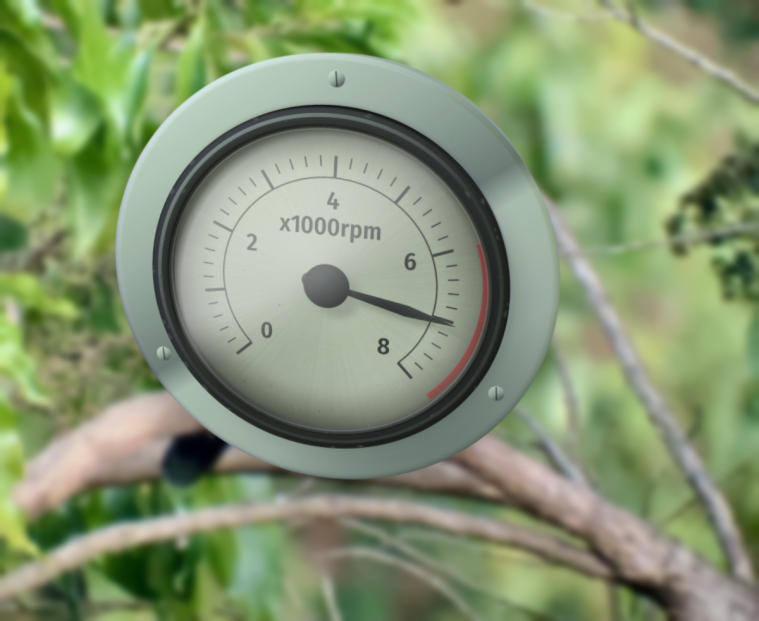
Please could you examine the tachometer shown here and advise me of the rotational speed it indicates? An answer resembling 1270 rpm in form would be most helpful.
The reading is 7000 rpm
